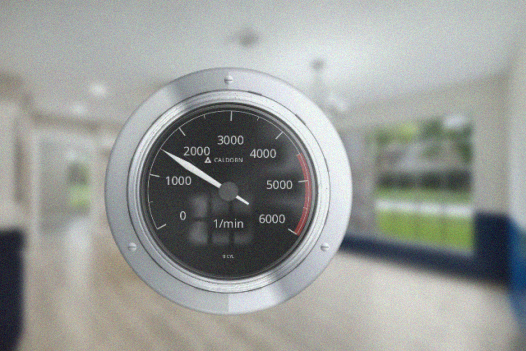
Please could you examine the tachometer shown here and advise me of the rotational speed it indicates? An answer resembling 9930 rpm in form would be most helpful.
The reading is 1500 rpm
